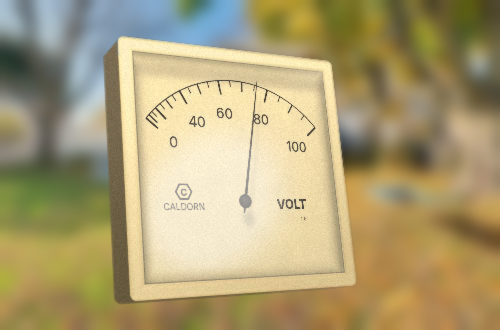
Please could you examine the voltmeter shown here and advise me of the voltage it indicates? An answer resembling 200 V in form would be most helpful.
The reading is 75 V
